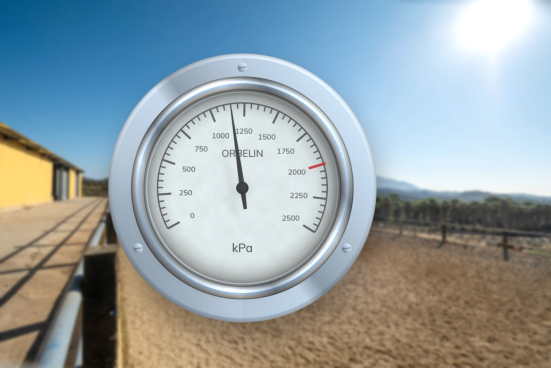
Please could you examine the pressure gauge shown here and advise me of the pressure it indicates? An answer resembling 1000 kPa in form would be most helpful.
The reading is 1150 kPa
